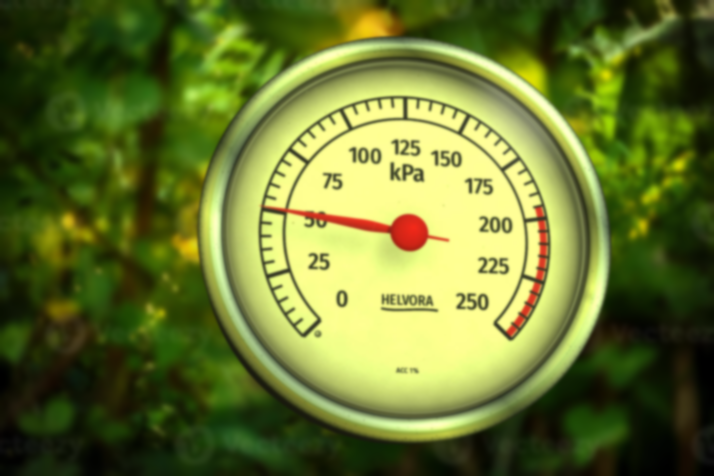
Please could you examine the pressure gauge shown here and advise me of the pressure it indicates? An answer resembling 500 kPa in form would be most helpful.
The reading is 50 kPa
